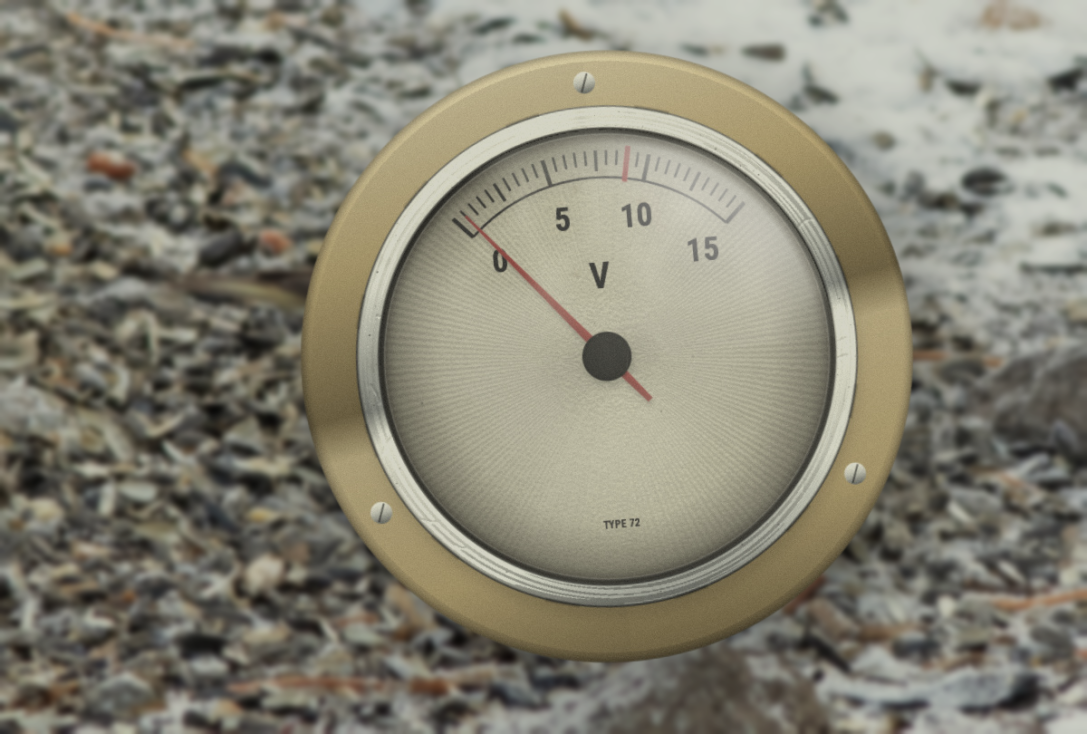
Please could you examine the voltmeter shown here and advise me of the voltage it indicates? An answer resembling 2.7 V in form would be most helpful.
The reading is 0.5 V
